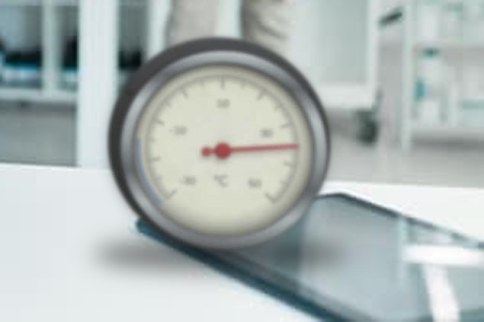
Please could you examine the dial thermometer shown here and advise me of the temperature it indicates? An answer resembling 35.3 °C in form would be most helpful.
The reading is 35 °C
